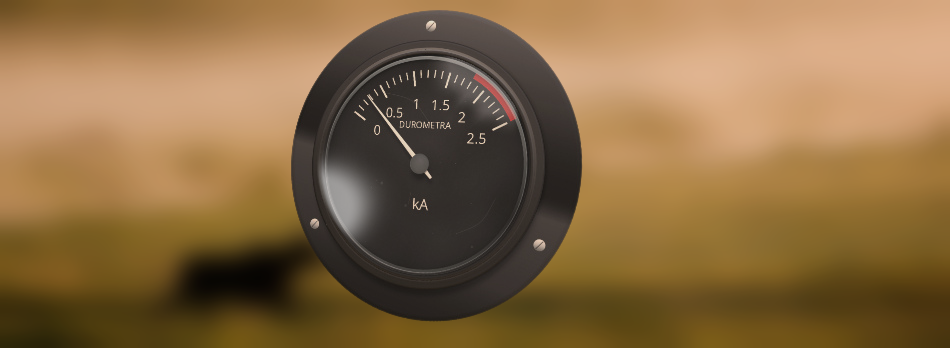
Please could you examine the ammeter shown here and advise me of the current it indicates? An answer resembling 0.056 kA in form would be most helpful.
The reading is 0.3 kA
